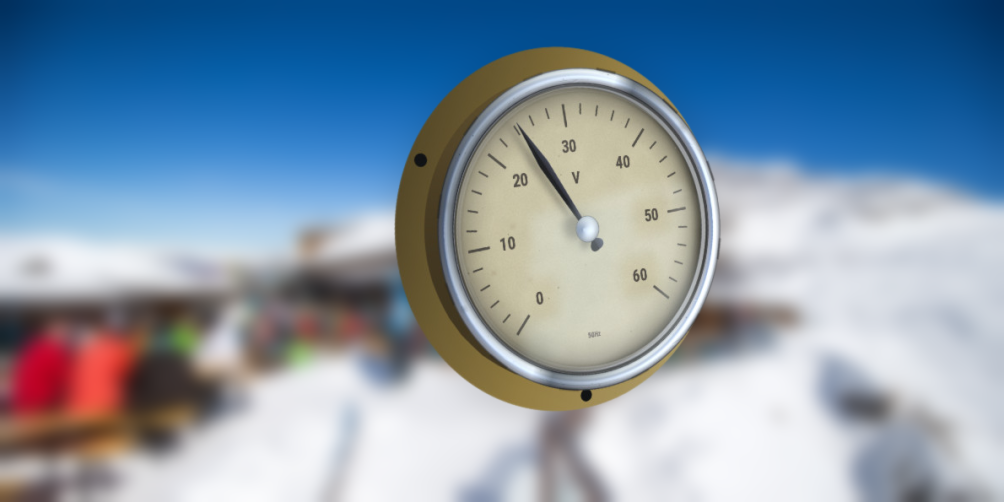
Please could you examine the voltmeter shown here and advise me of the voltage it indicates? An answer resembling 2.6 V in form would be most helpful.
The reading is 24 V
